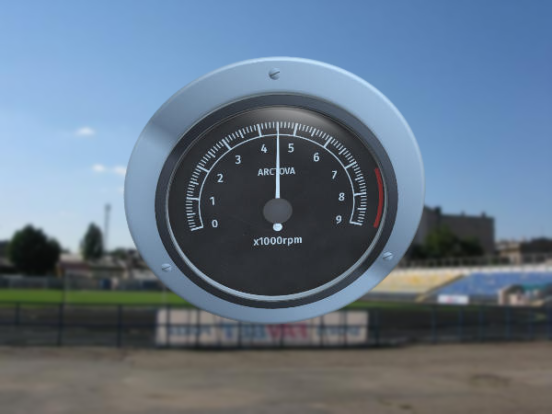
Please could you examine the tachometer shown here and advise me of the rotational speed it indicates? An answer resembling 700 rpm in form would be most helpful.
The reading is 4500 rpm
